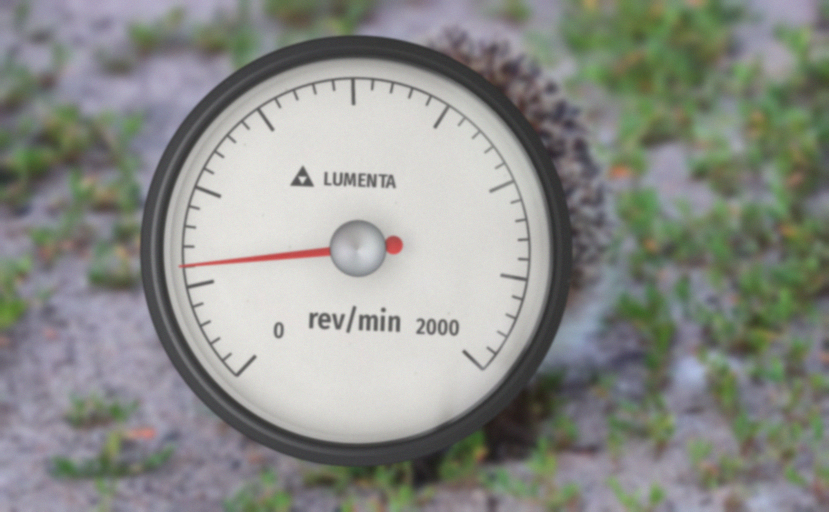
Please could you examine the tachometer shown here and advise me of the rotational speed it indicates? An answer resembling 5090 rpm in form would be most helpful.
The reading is 300 rpm
